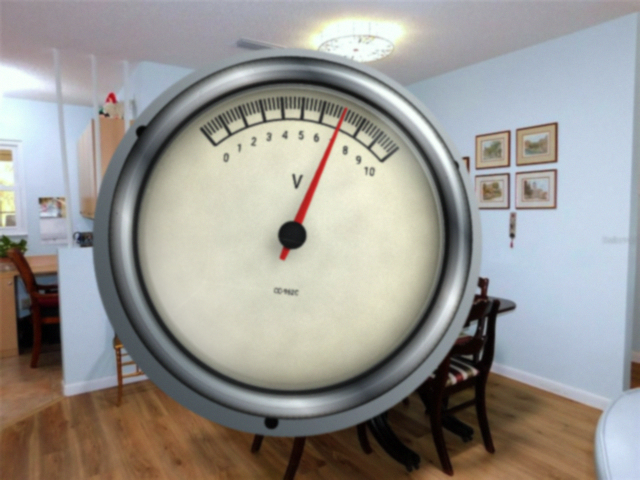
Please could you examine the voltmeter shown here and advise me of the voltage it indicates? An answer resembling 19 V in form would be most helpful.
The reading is 7 V
